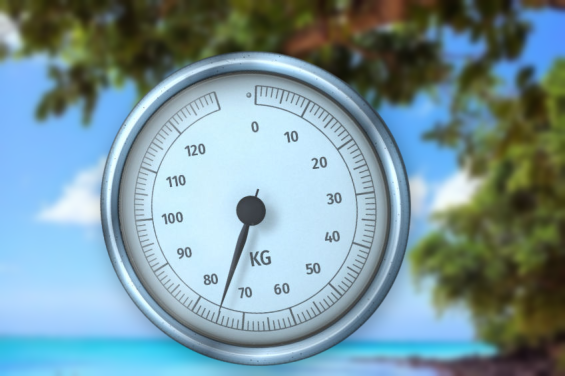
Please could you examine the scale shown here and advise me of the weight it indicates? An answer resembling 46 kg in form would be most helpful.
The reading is 75 kg
